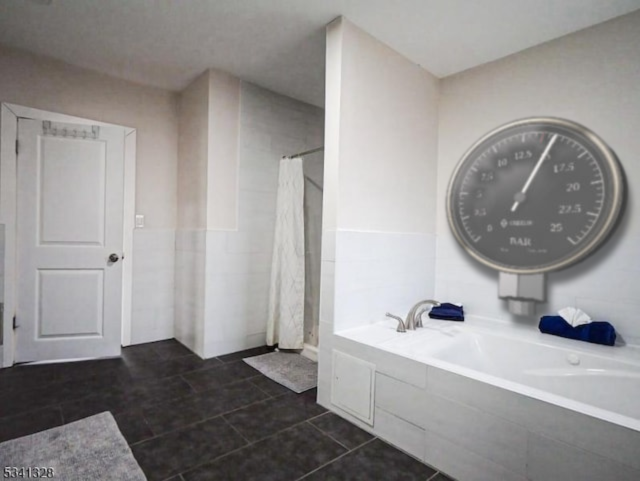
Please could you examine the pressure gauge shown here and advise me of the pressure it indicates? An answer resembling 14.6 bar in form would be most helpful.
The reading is 15 bar
